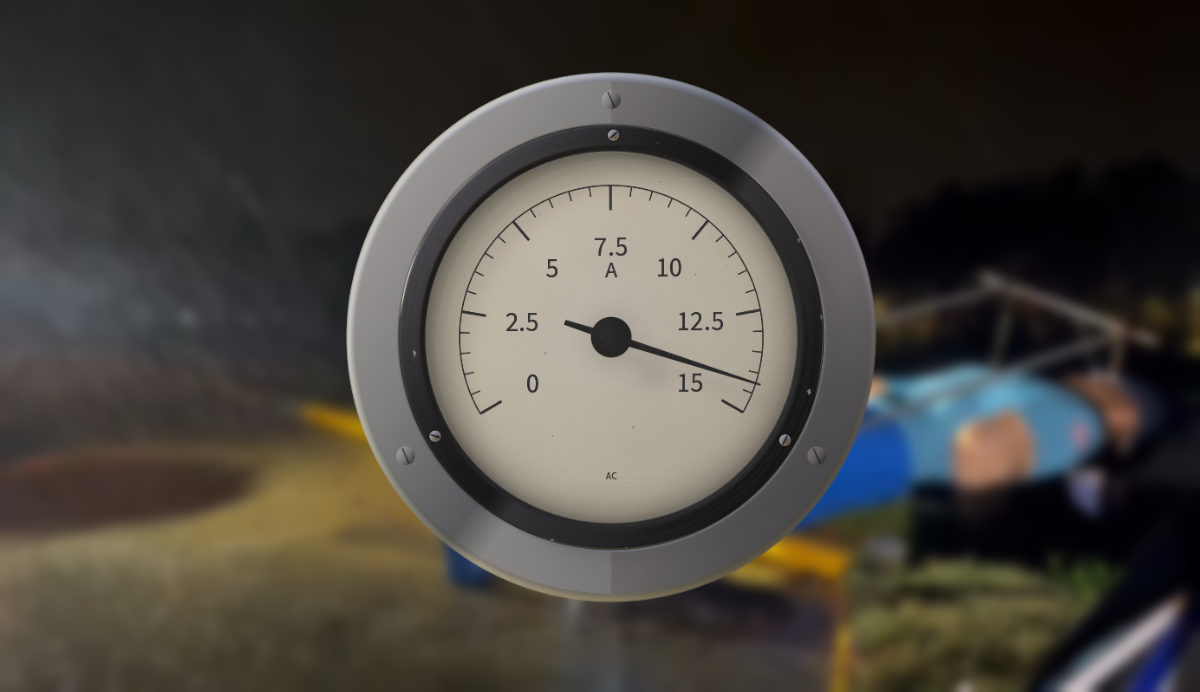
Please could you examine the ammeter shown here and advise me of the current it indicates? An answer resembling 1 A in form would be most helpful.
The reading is 14.25 A
